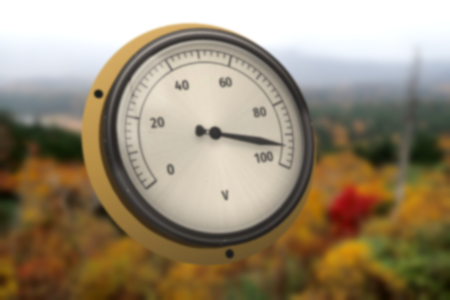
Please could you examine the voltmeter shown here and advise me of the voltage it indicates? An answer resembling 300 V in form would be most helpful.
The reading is 94 V
